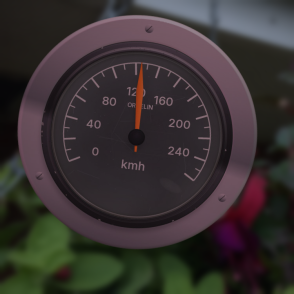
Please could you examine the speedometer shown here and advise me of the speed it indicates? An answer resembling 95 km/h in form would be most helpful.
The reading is 125 km/h
